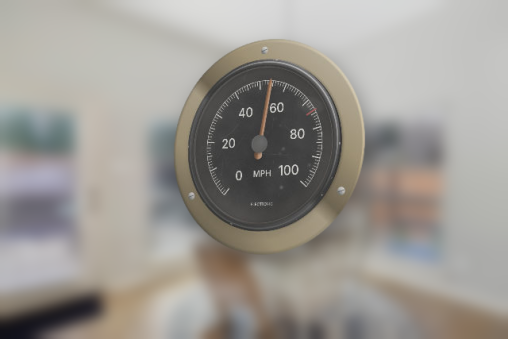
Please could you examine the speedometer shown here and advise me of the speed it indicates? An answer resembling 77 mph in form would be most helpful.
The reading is 55 mph
